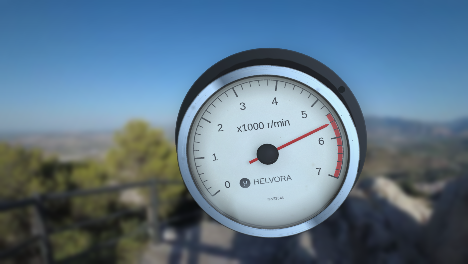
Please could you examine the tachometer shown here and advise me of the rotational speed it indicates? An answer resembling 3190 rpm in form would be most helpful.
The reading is 5600 rpm
